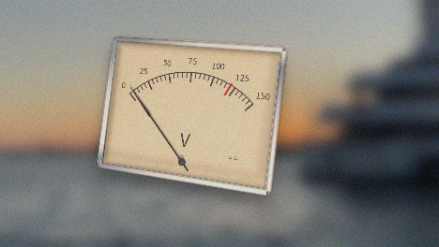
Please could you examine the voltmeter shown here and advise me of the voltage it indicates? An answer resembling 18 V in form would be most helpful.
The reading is 5 V
